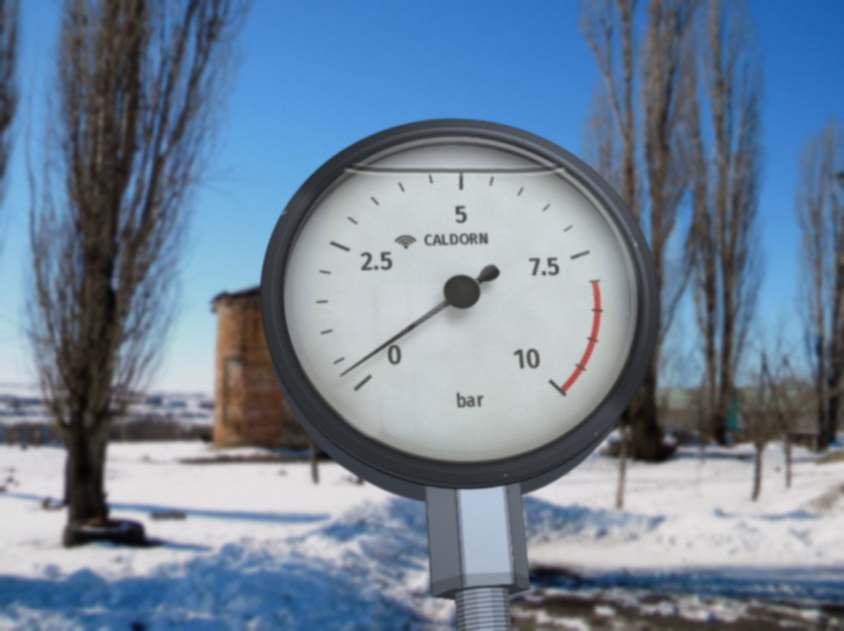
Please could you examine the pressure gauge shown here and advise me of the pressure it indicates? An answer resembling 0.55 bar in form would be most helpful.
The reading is 0.25 bar
